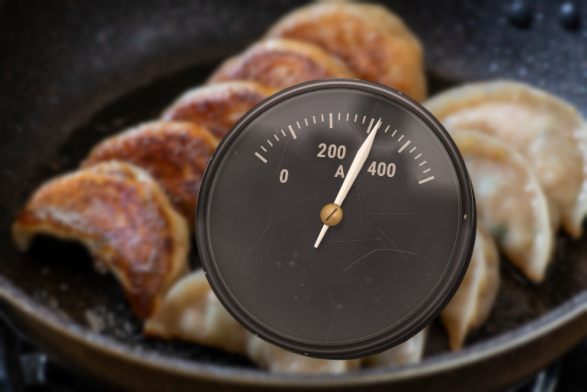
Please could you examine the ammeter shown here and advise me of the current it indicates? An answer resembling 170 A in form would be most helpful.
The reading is 320 A
